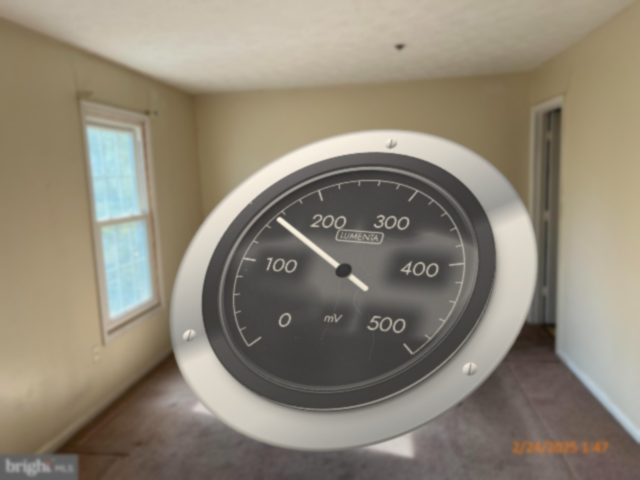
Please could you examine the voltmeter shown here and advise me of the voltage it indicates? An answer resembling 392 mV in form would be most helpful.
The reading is 150 mV
